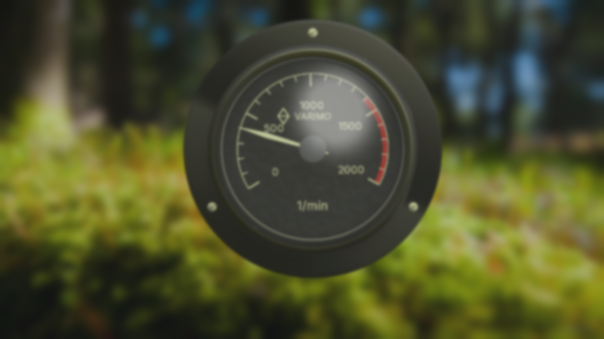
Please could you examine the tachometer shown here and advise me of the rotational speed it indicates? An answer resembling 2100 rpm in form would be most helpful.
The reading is 400 rpm
